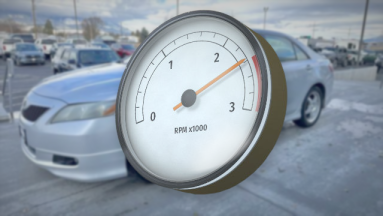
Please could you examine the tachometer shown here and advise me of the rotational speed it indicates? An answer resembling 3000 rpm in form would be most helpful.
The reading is 2400 rpm
